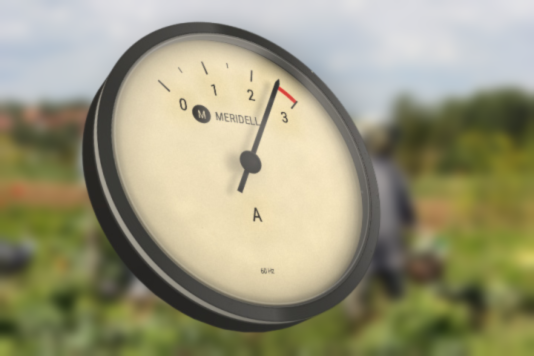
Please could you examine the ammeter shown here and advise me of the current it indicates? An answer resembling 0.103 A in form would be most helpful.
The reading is 2.5 A
